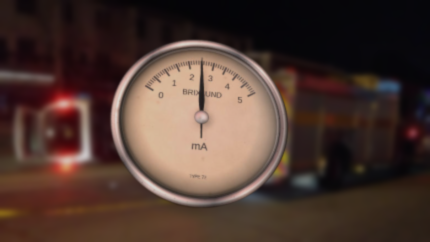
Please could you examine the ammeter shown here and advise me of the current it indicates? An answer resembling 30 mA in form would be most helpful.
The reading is 2.5 mA
